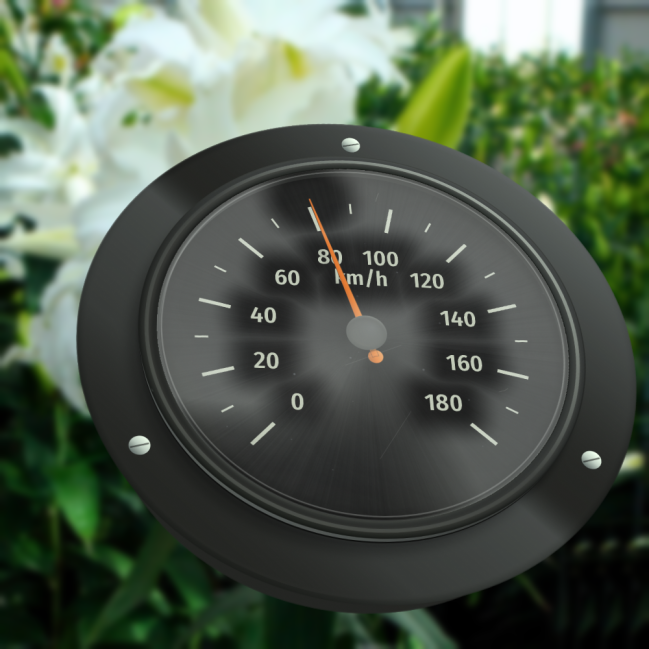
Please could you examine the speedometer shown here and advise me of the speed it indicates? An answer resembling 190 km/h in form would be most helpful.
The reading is 80 km/h
